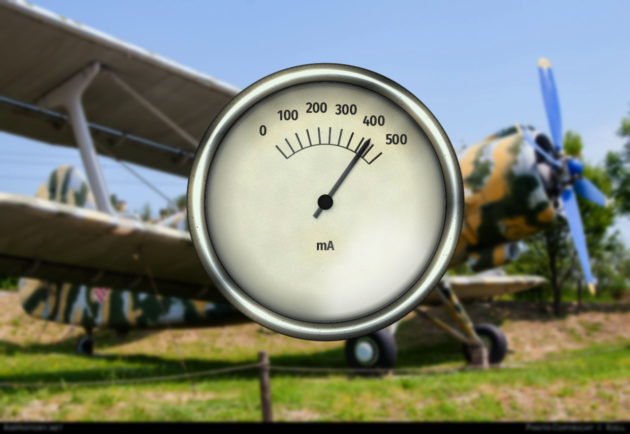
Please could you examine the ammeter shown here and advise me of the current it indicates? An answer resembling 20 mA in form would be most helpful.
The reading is 425 mA
